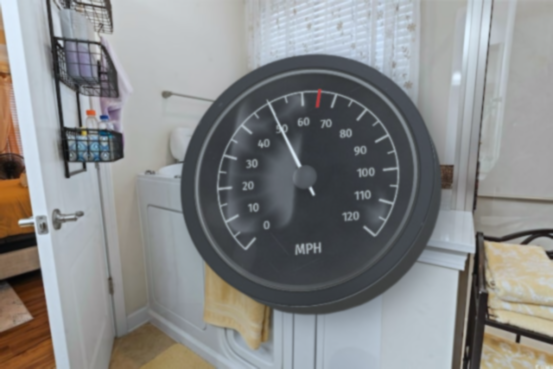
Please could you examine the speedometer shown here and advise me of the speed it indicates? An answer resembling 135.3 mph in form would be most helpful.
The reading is 50 mph
